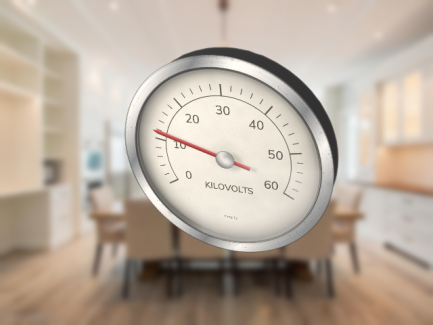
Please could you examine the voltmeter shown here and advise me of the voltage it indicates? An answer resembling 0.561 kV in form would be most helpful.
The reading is 12 kV
